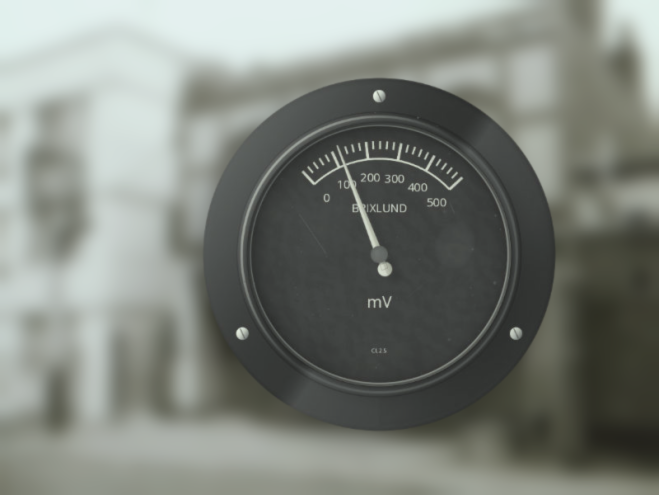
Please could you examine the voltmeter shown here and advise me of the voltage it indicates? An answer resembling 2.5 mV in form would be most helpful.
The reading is 120 mV
